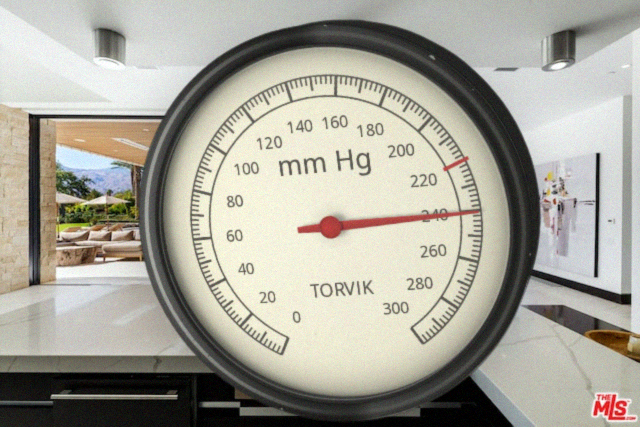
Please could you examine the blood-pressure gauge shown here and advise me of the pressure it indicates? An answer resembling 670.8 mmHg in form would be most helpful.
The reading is 240 mmHg
